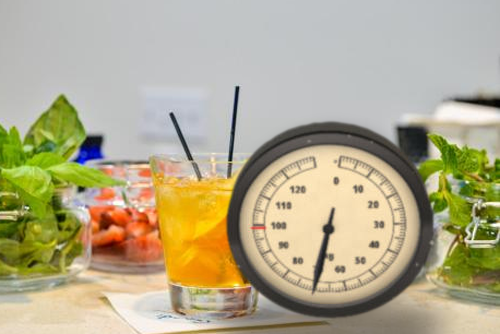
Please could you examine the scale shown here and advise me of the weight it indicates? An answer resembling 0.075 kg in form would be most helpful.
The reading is 70 kg
